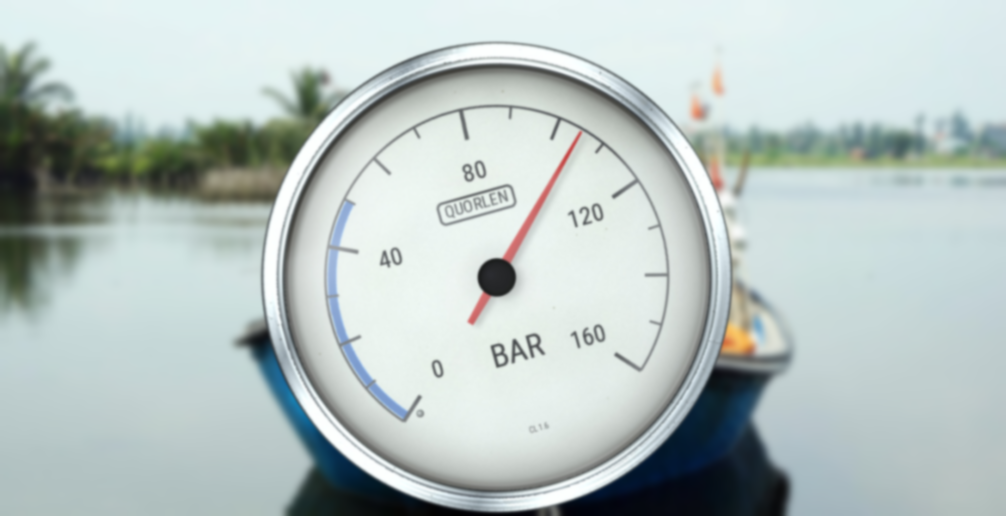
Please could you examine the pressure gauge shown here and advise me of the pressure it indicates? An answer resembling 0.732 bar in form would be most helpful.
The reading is 105 bar
